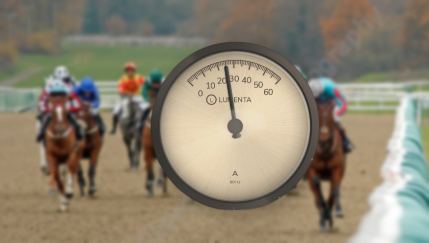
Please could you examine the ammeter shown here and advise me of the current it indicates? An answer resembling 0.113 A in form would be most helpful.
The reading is 25 A
